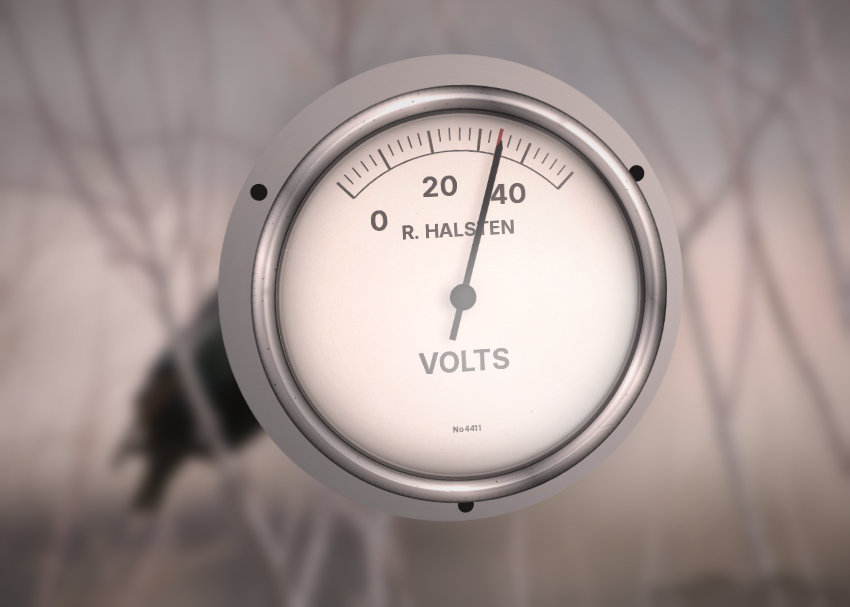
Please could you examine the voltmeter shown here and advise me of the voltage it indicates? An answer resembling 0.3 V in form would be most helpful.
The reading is 34 V
